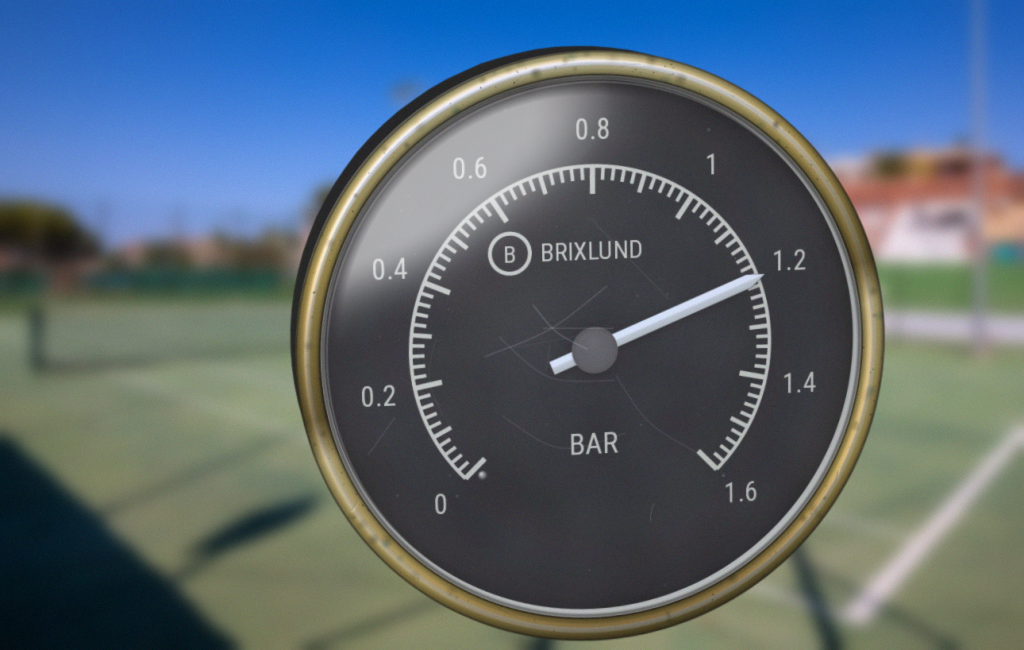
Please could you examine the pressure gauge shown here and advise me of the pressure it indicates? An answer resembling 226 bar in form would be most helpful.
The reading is 1.2 bar
